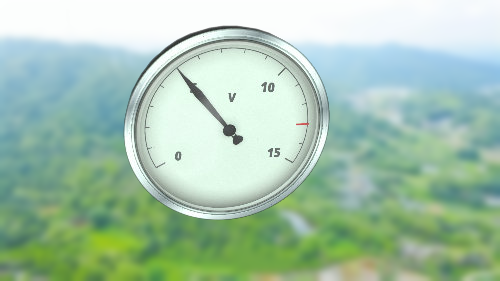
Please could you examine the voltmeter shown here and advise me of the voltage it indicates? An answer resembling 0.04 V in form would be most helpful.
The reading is 5 V
